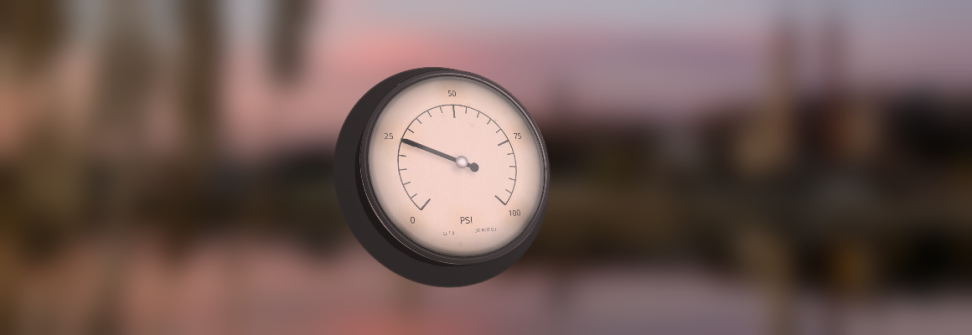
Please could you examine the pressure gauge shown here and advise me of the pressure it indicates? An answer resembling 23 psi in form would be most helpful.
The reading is 25 psi
